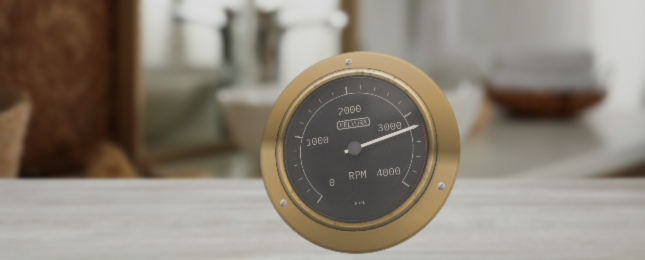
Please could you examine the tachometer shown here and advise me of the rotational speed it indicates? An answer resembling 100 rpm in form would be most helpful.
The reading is 3200 rpm
